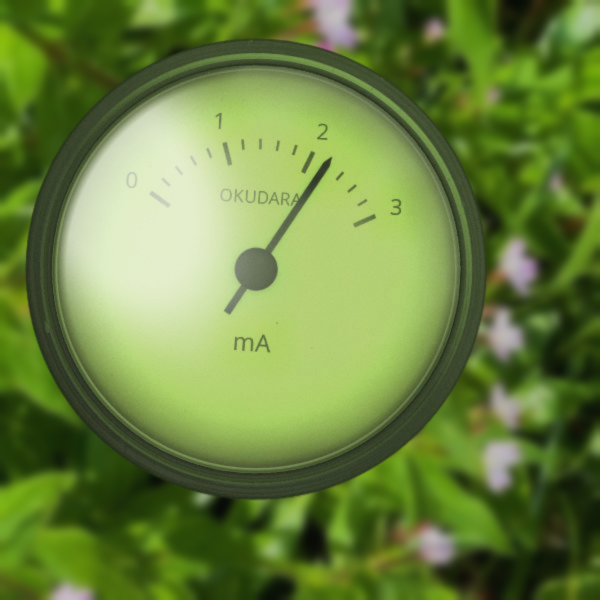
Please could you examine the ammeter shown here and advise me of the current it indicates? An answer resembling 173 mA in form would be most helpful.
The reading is 2.2 mA
